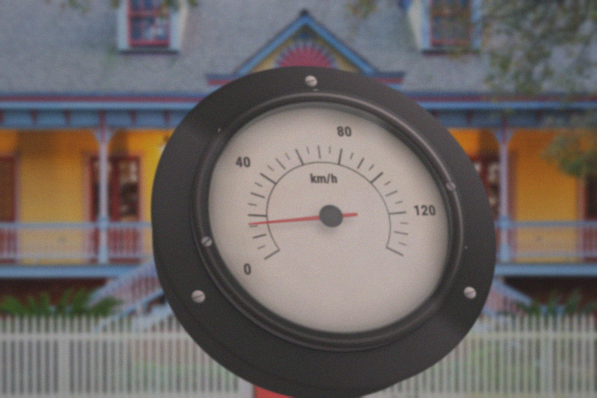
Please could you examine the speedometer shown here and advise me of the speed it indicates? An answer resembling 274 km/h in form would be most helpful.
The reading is 15 km/h
